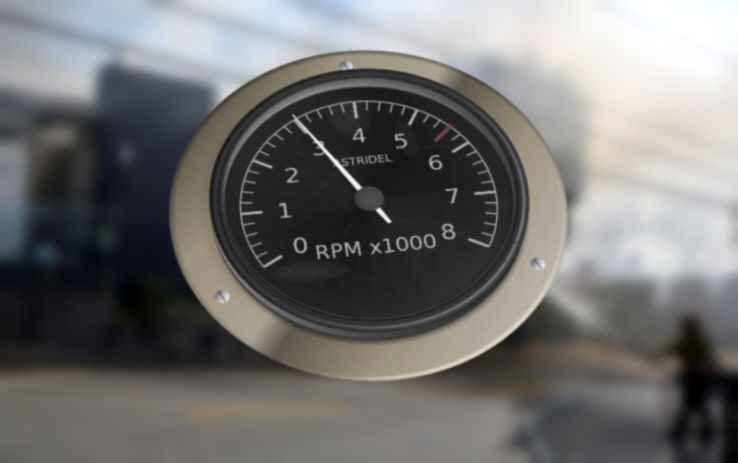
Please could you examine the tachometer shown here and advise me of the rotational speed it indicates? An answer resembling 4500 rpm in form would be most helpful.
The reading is 3000 rpm
